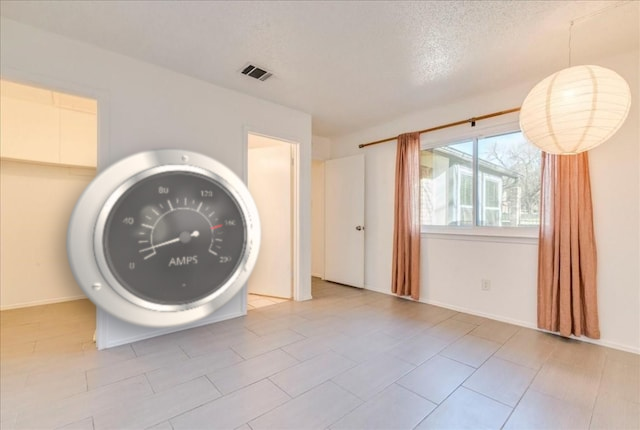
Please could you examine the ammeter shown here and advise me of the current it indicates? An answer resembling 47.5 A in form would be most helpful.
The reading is 10 A
